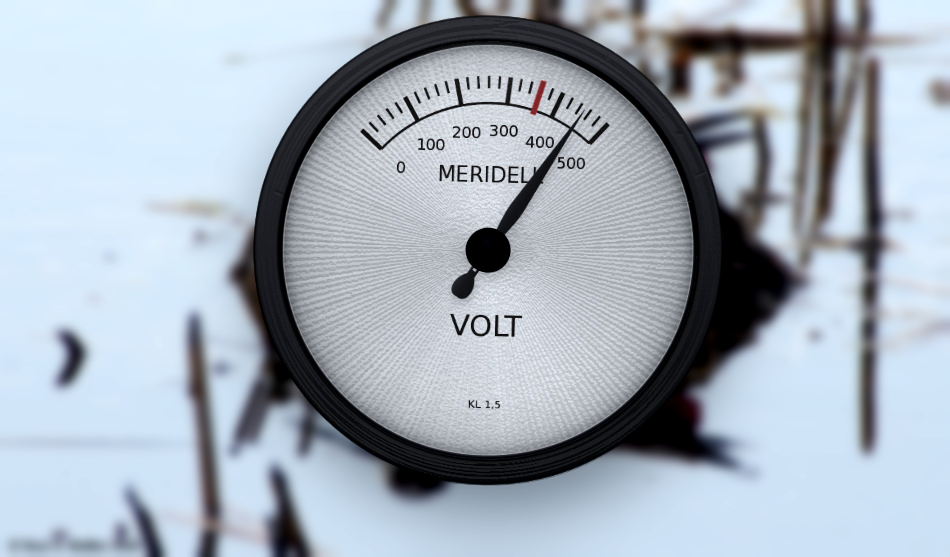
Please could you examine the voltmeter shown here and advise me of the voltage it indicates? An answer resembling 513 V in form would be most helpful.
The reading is 450 V
